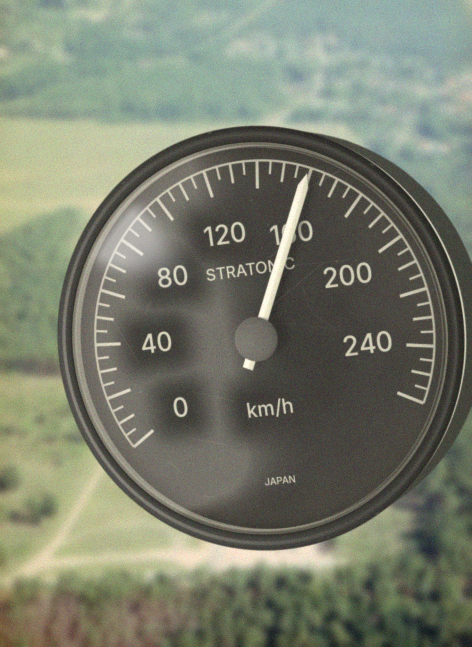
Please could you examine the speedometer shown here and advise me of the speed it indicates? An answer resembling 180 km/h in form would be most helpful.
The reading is 160 km/h
